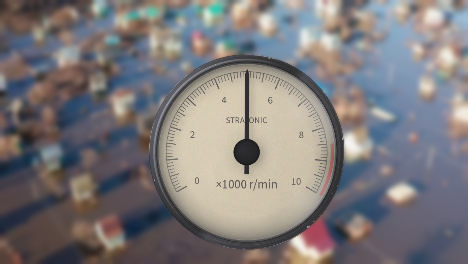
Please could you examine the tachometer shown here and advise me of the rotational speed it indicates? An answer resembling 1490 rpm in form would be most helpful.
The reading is 5000 rpm
